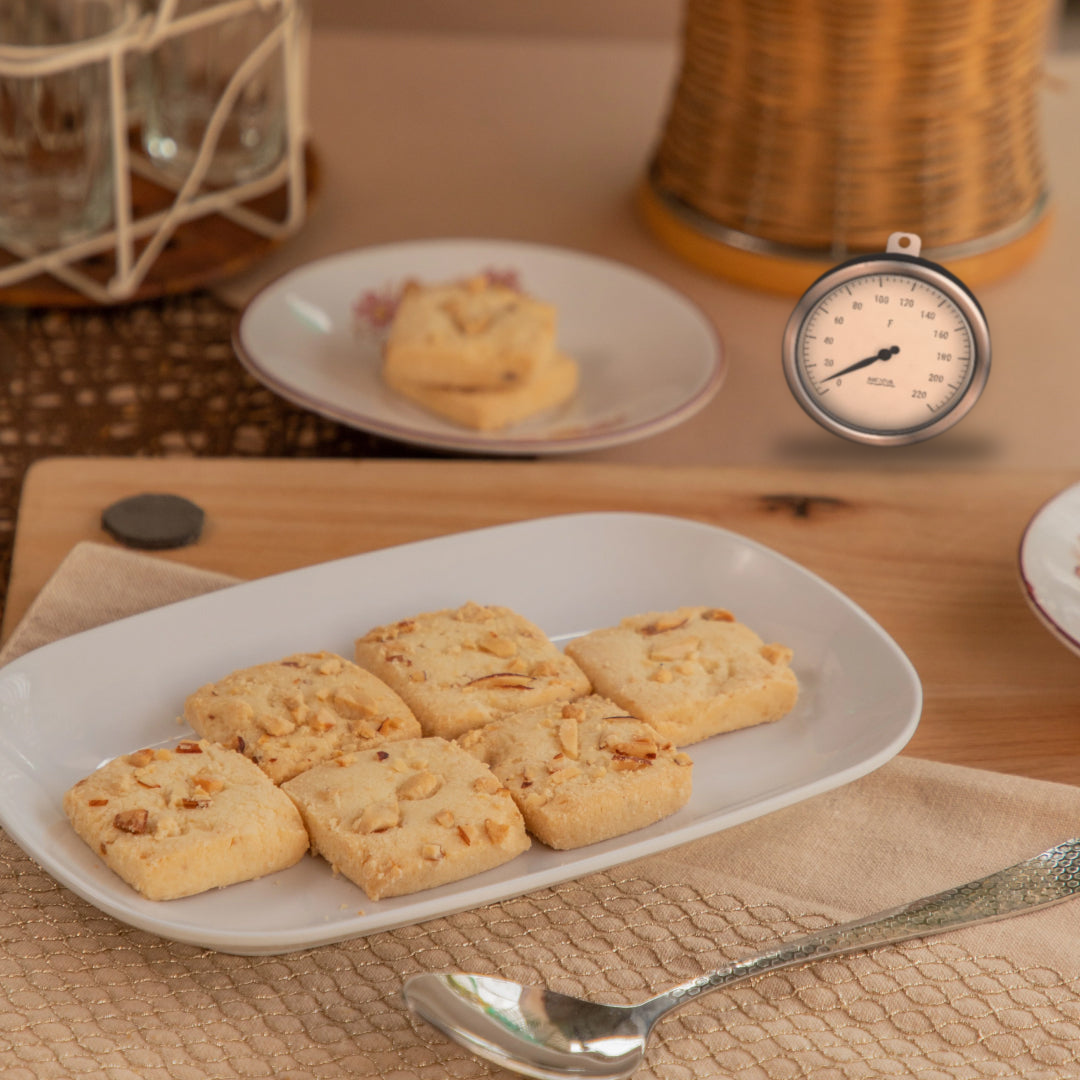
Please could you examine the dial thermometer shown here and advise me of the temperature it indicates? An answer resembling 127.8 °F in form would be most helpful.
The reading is 8 °F
